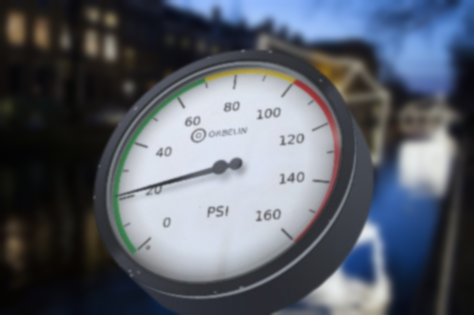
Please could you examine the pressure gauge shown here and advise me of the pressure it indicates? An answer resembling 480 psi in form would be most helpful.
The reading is 20 psi
